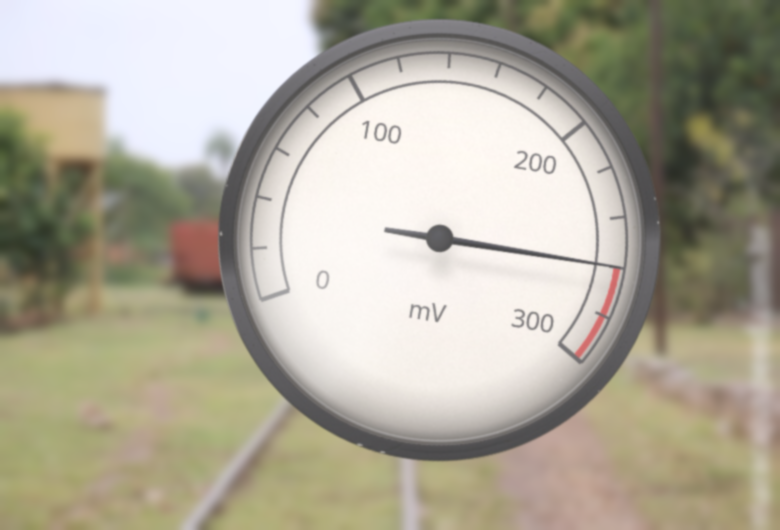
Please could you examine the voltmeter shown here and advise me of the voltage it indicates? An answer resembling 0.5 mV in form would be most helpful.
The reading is 260 mV
